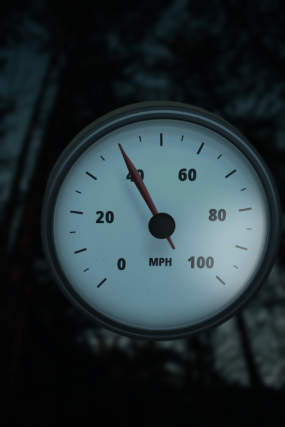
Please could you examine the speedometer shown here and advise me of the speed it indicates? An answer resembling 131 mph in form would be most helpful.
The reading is 40 mph
